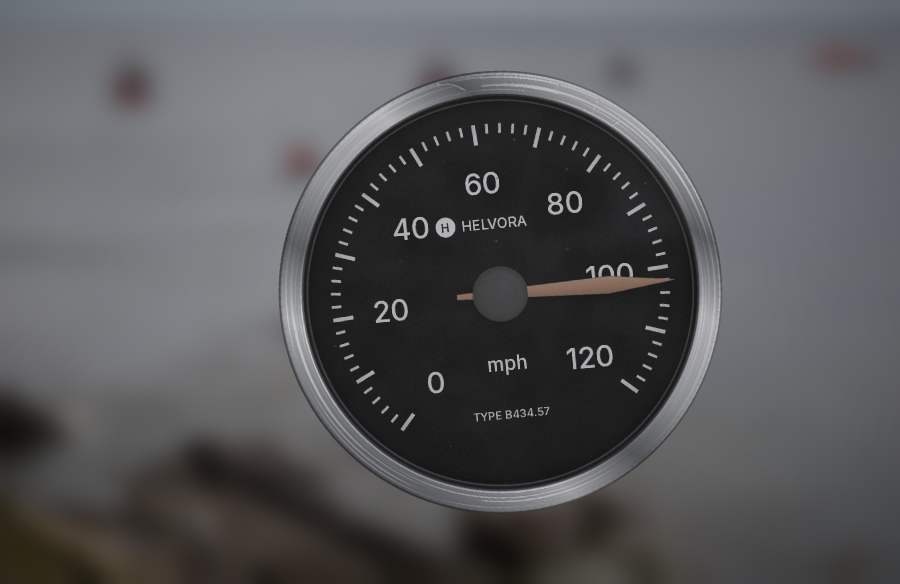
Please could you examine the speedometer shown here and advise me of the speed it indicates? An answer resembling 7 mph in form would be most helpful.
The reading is 102 mph
